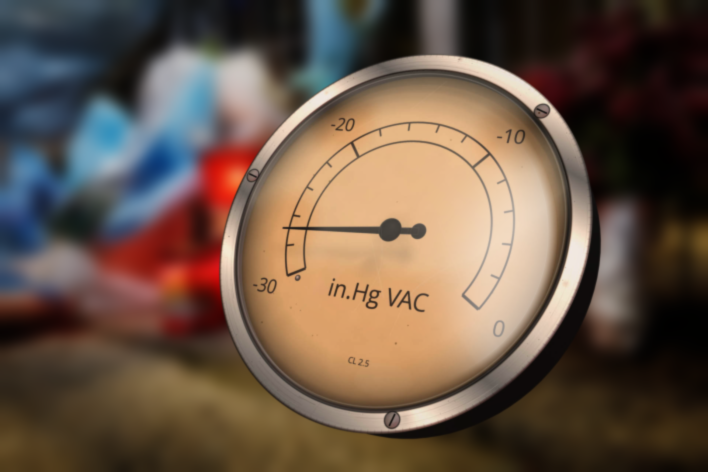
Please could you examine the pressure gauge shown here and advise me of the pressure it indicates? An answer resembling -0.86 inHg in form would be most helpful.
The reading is -27 inHg
